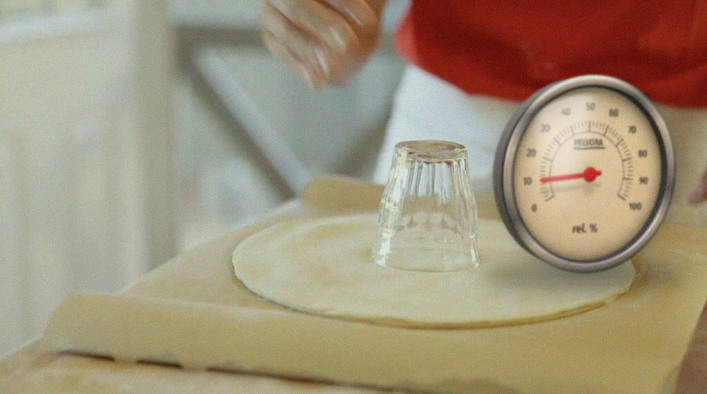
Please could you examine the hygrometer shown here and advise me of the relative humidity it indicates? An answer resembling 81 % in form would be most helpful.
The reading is 10 %
